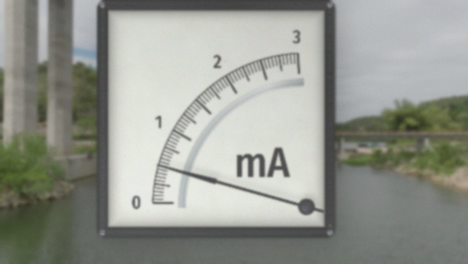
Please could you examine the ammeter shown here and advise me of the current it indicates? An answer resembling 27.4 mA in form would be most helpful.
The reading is 0.5 mA
